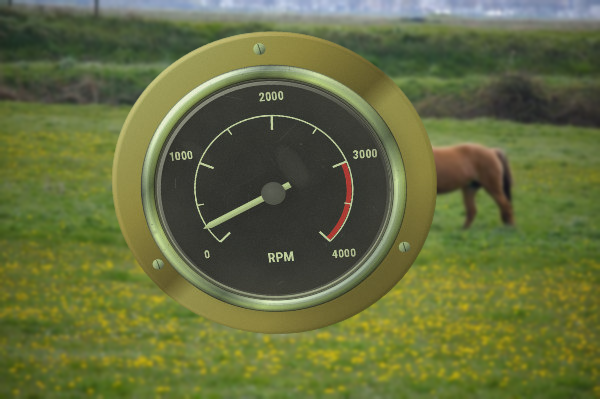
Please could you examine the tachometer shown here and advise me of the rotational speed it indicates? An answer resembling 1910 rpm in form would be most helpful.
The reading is 250 rpm
